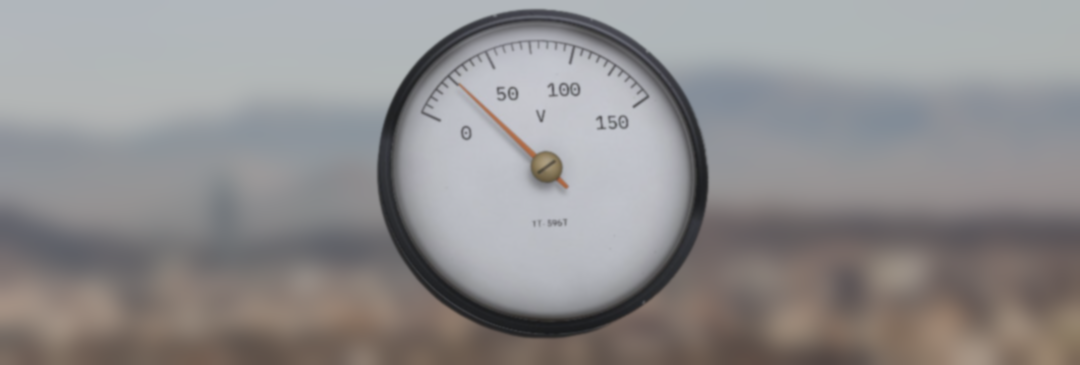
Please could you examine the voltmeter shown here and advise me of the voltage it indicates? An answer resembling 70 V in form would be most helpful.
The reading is 25 V
